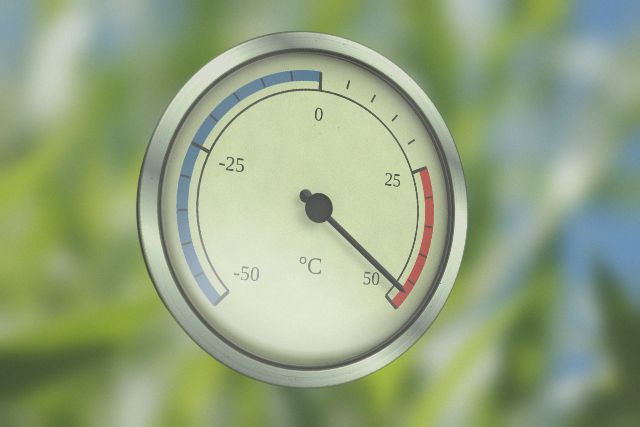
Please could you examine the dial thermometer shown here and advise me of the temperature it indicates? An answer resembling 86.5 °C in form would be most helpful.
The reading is 47.5 °C
